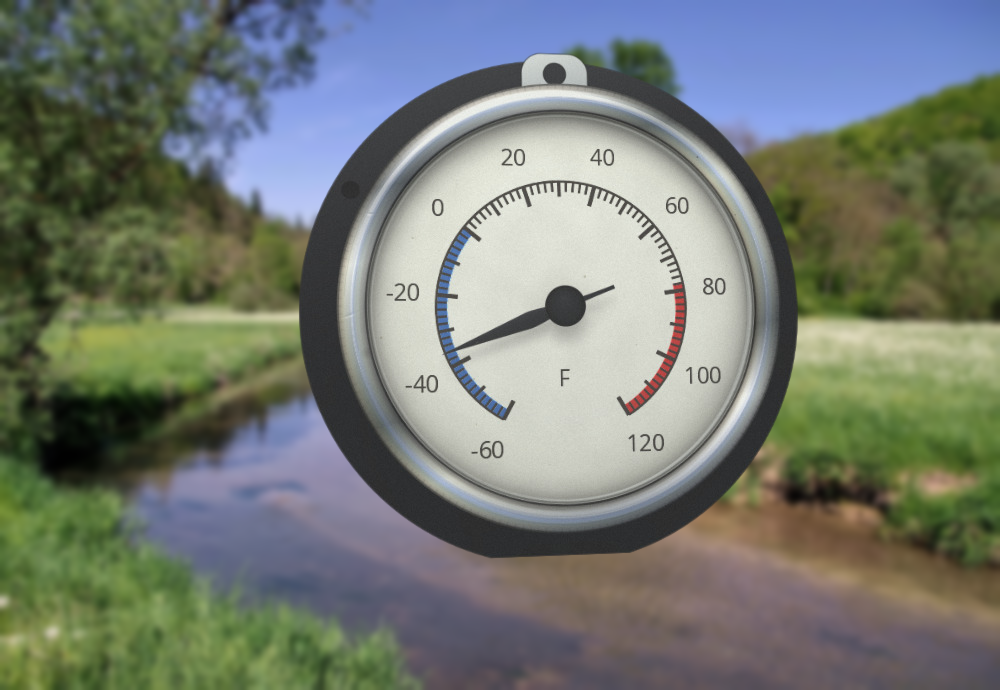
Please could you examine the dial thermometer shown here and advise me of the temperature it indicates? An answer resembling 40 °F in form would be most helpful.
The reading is -36 °F
